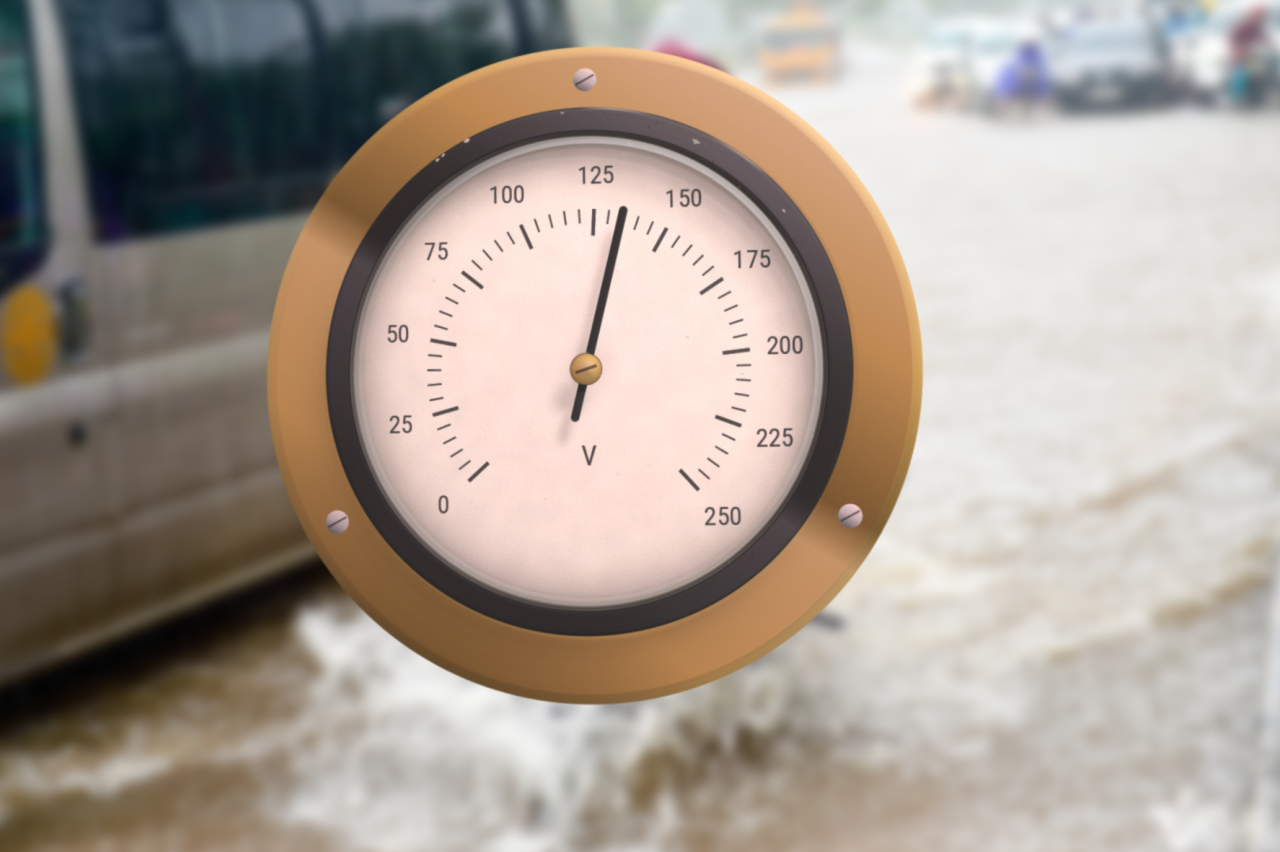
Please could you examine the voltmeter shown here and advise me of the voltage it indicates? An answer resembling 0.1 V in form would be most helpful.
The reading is 135 V
